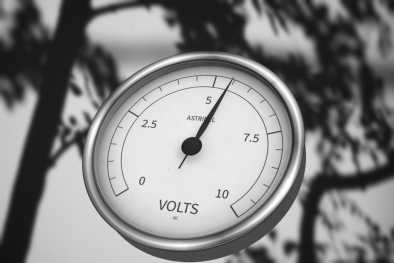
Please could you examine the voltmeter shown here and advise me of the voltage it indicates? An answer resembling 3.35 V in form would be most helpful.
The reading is 5.5 V
